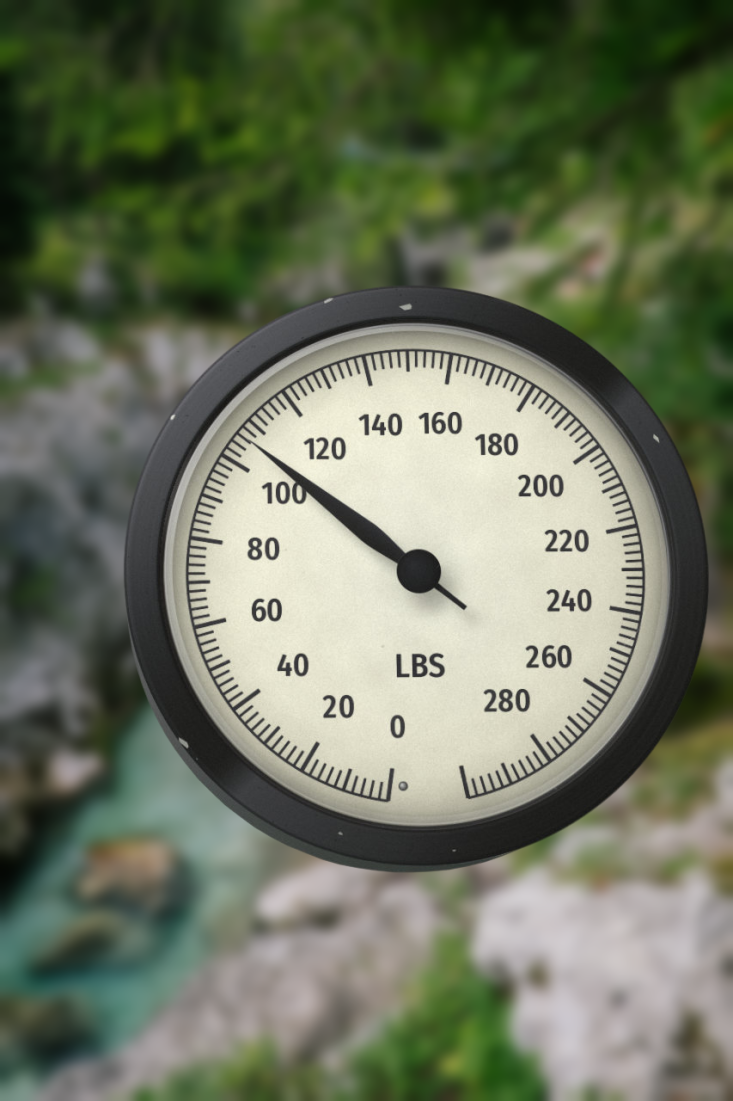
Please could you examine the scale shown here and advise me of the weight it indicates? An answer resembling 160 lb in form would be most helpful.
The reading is 106 lb
